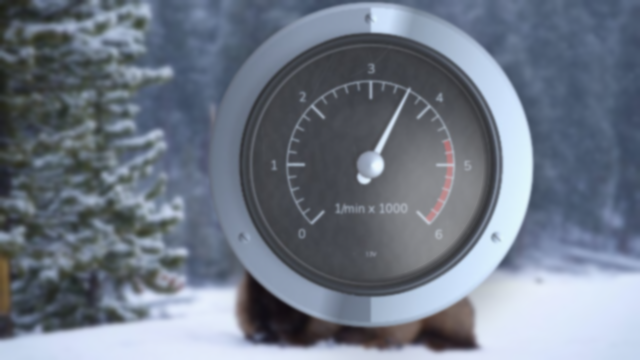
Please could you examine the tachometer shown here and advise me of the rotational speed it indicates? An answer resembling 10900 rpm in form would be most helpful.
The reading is 3600 rpm
